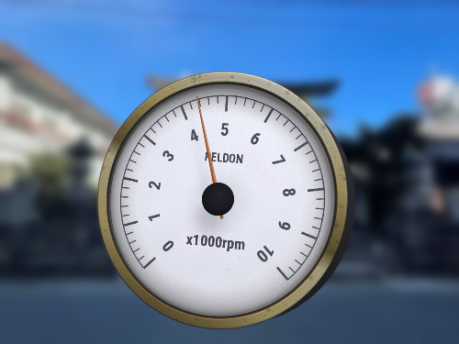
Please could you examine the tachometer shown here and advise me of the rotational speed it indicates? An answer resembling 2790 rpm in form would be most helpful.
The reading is 4400 rpm
